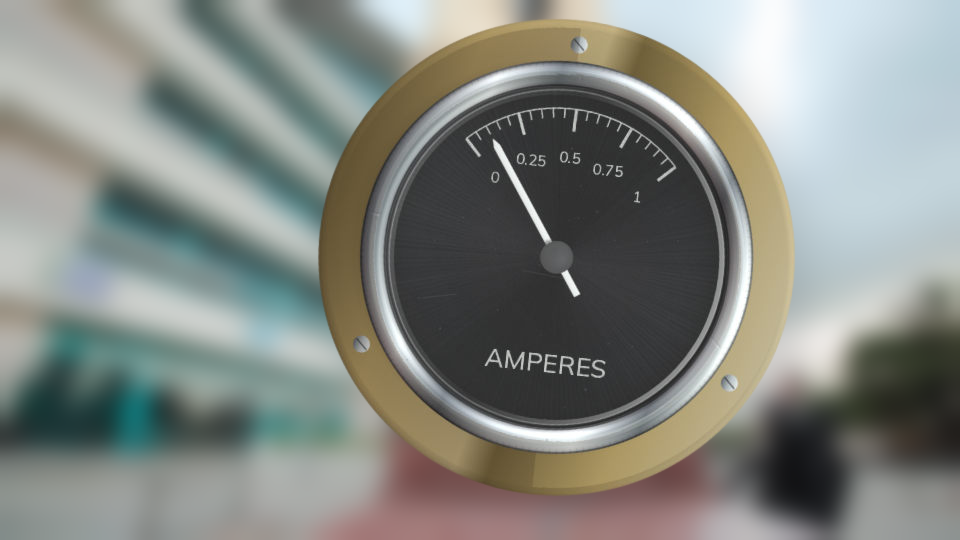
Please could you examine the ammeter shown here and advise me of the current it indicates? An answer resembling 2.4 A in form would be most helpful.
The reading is 0.1 A
